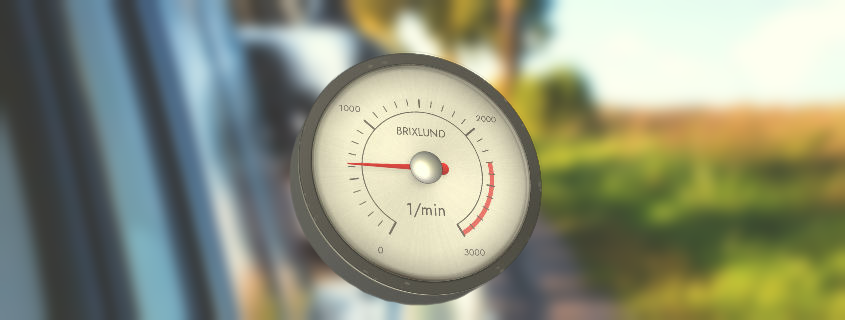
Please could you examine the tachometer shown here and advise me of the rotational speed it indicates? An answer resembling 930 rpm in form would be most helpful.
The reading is 600 rpm
